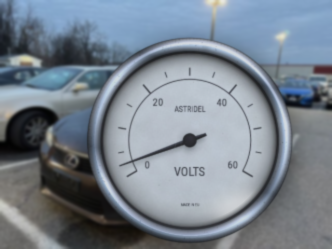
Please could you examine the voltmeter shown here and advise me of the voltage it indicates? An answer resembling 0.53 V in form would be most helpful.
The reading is 2.5 V
